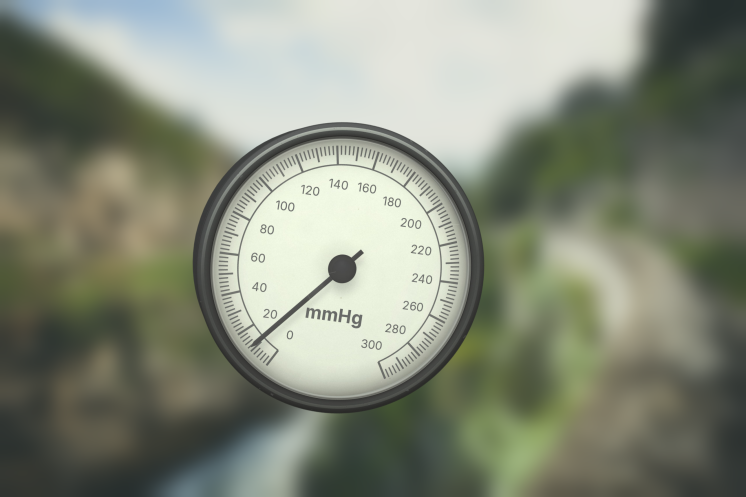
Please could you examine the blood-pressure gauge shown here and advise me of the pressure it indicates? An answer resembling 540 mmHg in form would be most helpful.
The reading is 12 mmHg
